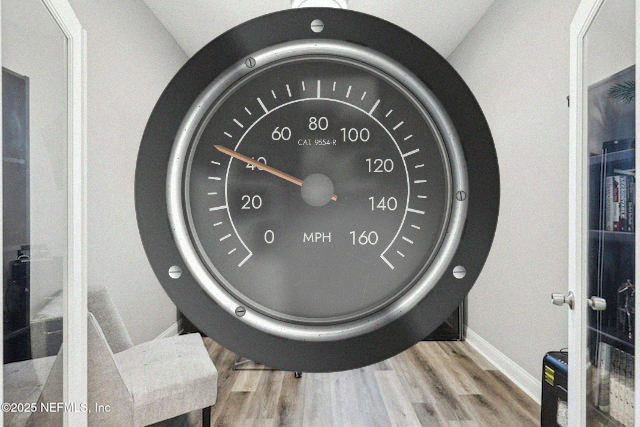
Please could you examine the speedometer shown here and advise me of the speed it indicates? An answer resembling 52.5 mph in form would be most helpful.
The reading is 40 mph
